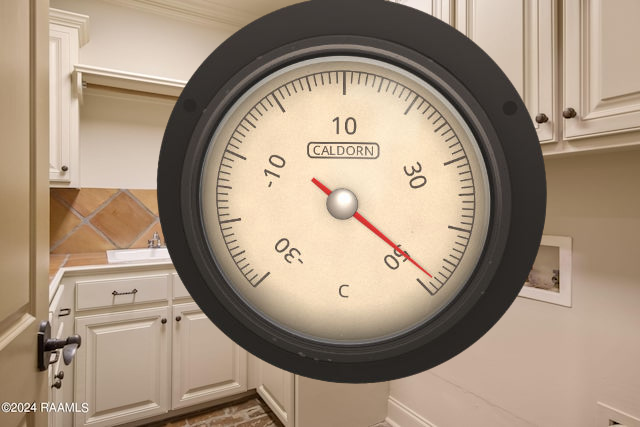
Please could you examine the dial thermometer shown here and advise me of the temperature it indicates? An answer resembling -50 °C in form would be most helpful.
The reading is 48 °C
